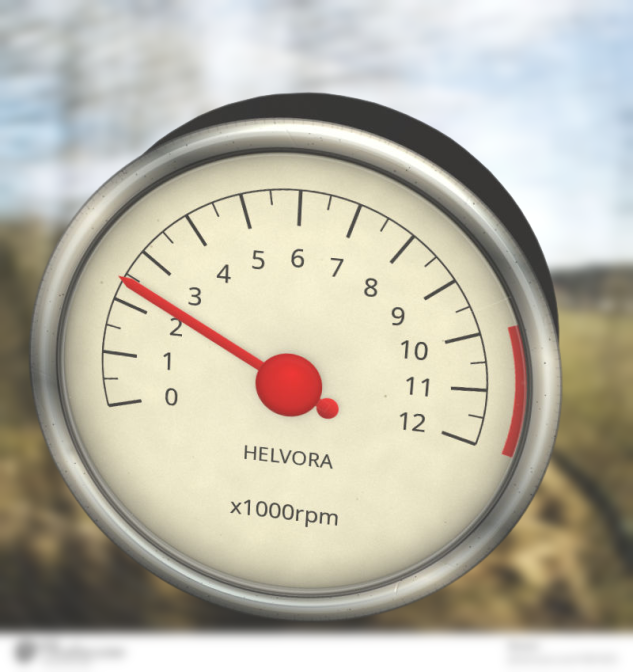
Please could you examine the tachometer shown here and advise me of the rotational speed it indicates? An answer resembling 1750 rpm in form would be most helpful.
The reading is 2500 rpm
